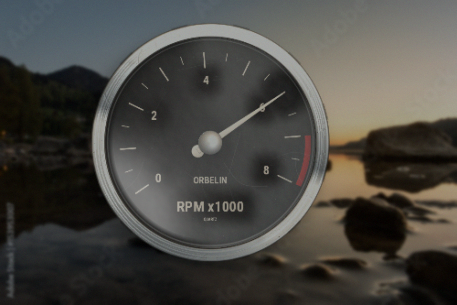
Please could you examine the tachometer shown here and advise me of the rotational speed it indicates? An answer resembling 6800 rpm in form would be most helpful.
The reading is 6000 rpm
